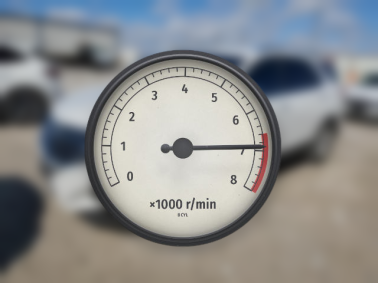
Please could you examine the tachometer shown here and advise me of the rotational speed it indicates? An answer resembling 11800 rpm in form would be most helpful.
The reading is 6900 rpm
